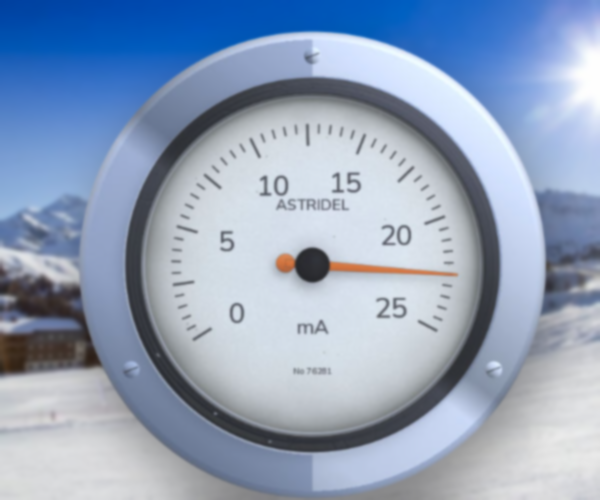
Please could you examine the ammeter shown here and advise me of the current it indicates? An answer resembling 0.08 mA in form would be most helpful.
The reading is 22.5 mA
